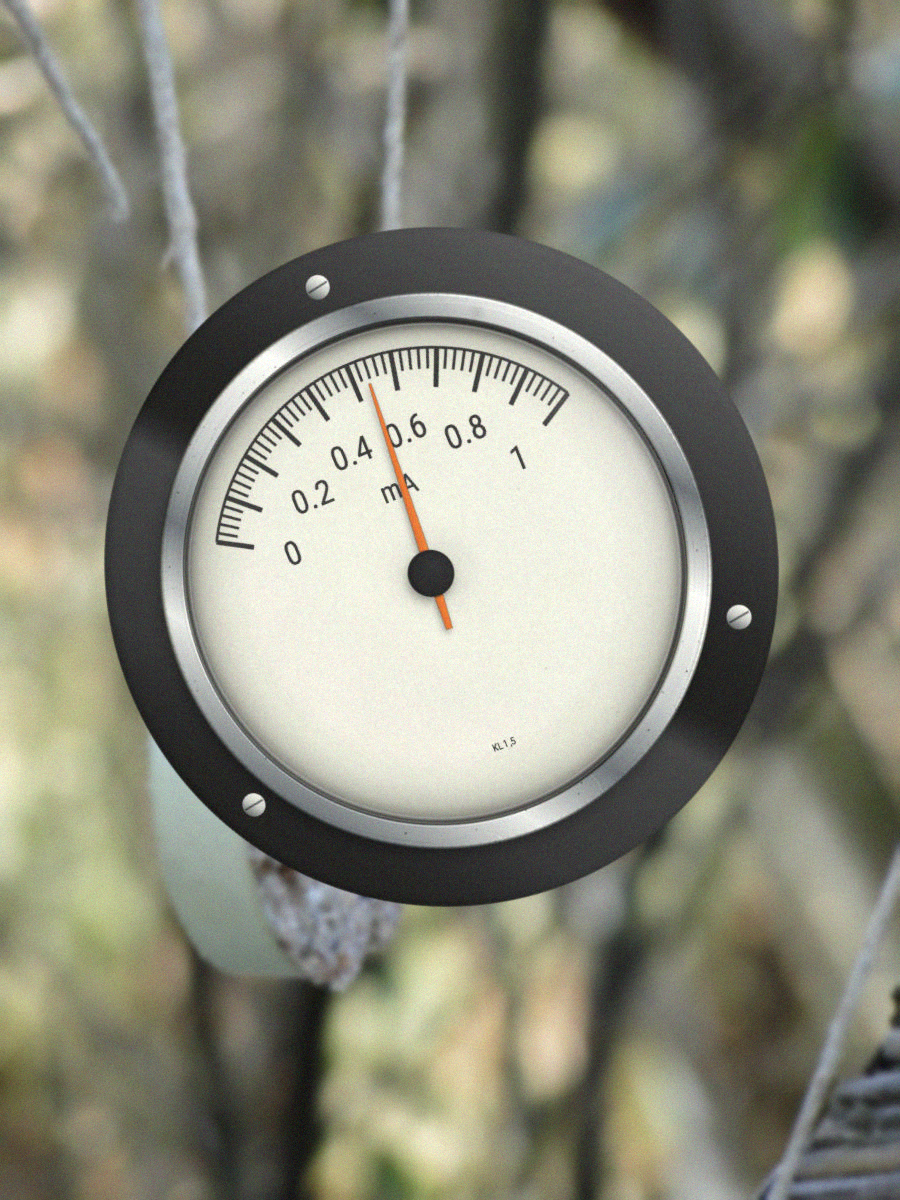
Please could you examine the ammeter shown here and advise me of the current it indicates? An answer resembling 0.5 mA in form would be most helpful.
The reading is 0.54 mA
